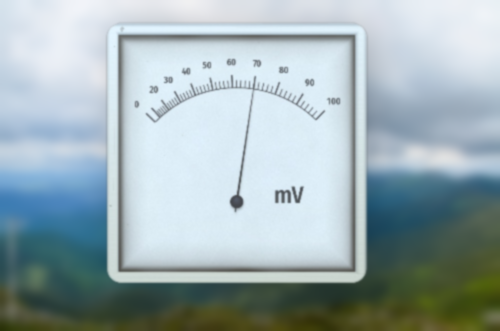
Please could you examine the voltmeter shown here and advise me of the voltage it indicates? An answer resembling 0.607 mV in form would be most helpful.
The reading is 70 mV
